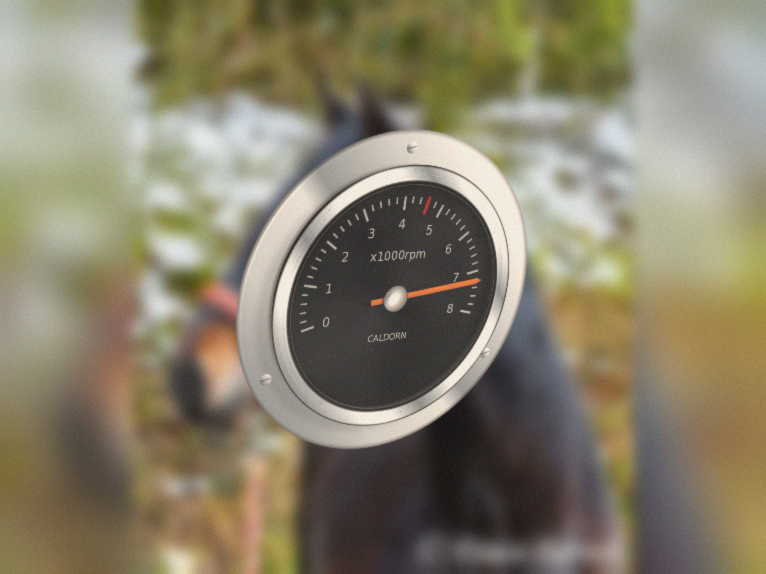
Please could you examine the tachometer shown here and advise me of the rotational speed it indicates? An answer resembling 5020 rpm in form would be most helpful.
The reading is 7200 rpm
